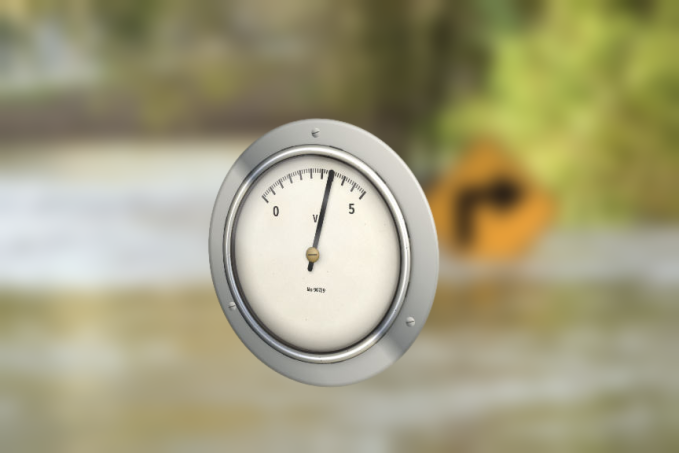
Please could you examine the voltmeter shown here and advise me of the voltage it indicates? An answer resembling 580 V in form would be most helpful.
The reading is 3.5 V
